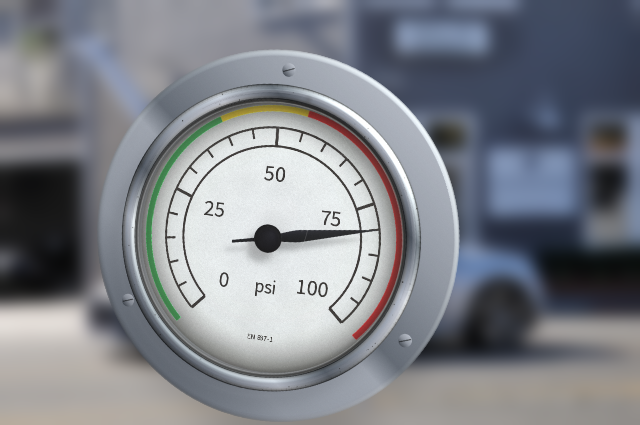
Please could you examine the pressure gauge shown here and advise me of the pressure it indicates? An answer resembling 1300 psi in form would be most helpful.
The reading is 80 psi
